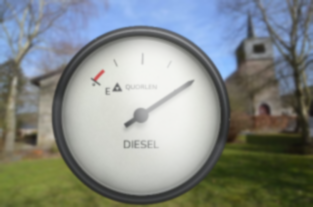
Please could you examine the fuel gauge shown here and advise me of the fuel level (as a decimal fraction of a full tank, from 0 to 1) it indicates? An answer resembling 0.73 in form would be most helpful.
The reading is 1
